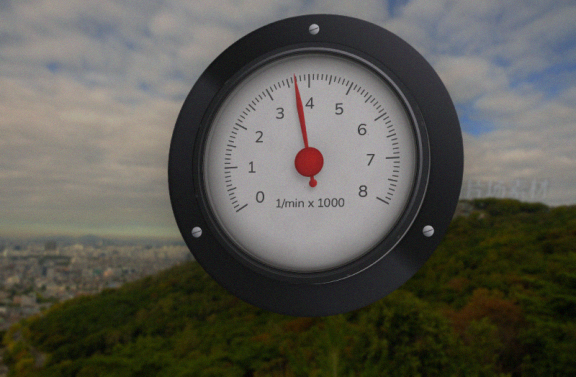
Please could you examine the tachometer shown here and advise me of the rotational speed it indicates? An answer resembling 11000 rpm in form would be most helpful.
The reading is 3700 rpm
